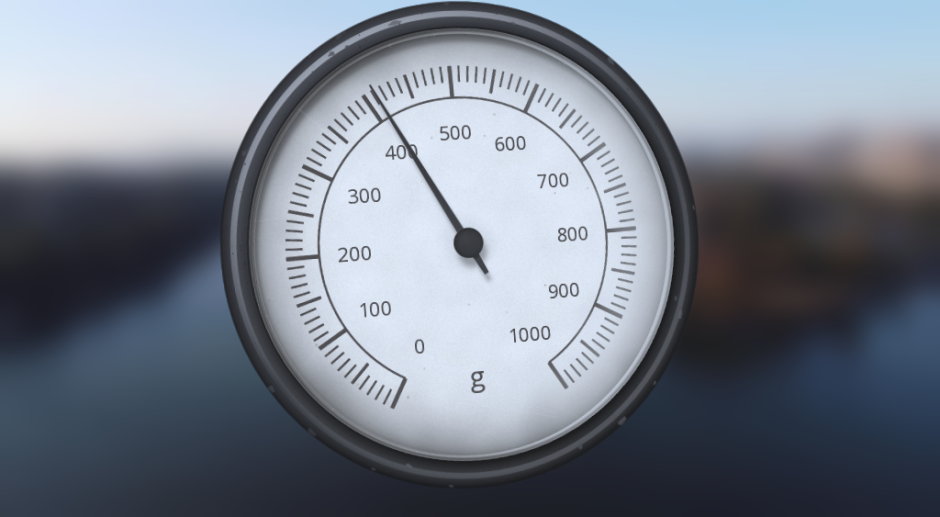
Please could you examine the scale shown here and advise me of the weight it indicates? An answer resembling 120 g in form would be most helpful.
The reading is 410 g
